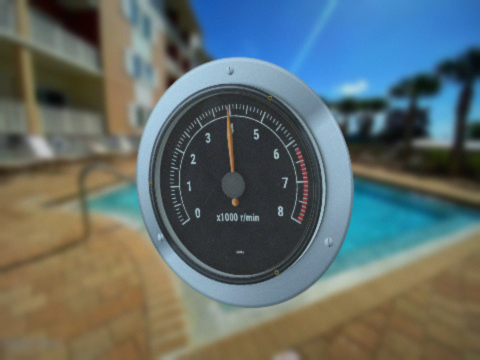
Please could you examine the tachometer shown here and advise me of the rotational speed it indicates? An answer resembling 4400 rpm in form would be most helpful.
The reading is 4000 rpm
